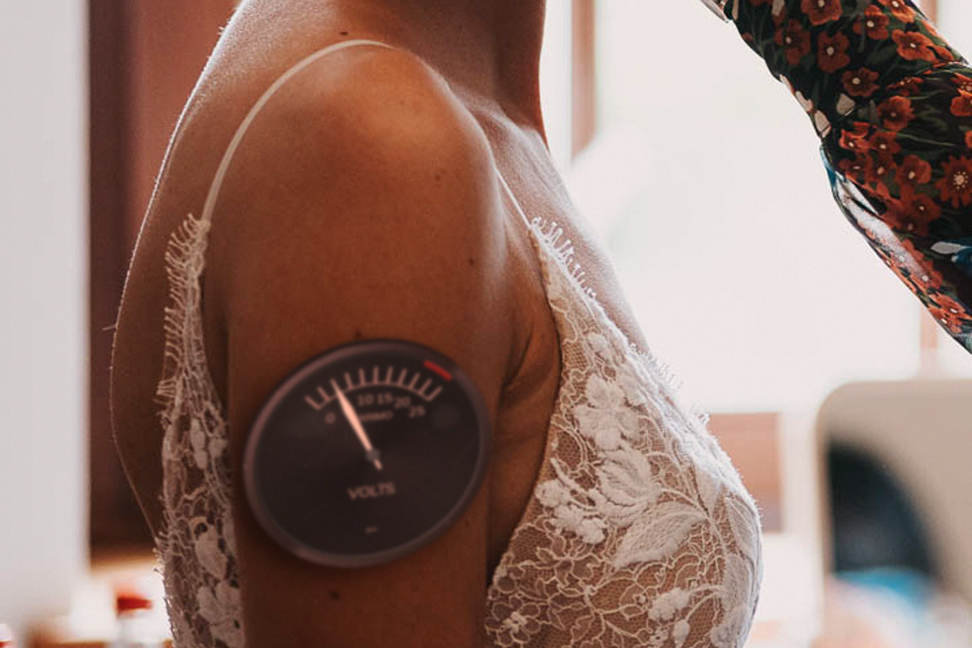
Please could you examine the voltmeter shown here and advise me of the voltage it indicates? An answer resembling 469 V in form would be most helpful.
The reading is 5 V
